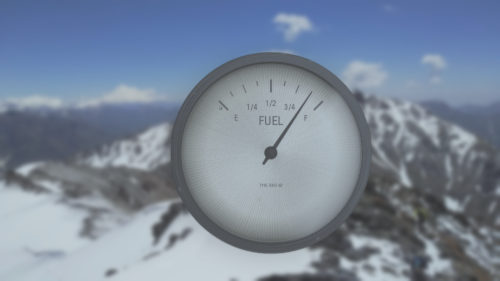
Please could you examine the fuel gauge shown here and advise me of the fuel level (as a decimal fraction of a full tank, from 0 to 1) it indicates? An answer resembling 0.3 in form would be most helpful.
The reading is 0.875
